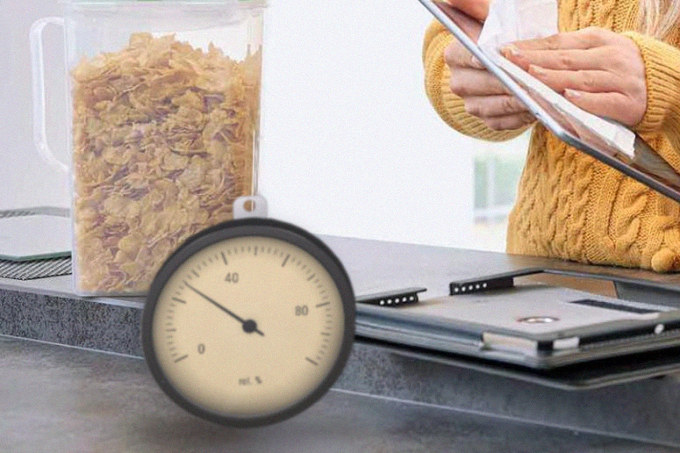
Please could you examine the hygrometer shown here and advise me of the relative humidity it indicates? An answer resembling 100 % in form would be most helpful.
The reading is 26 %
